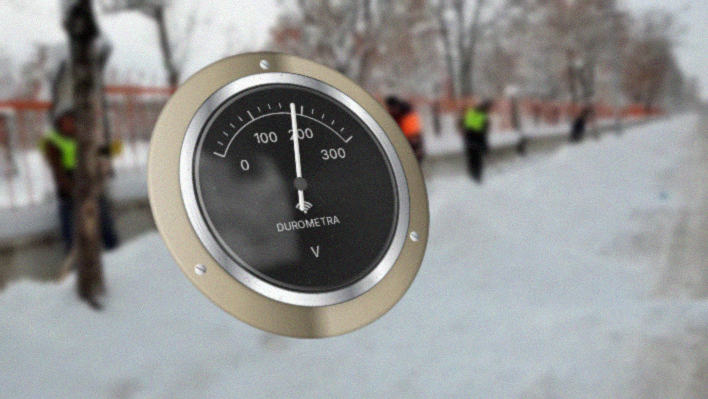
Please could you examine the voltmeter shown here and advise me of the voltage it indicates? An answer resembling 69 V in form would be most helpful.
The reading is 180 V
